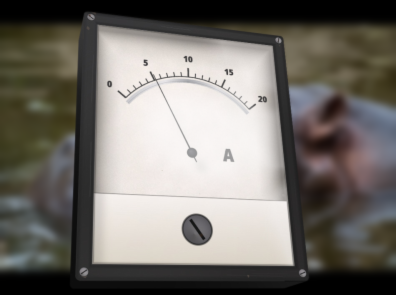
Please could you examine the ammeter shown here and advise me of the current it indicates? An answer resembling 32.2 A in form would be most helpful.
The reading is 5 A
